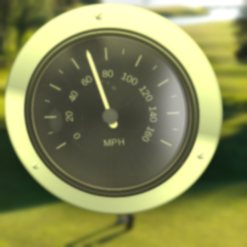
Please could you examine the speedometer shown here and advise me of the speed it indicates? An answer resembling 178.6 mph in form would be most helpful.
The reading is 70 mph
